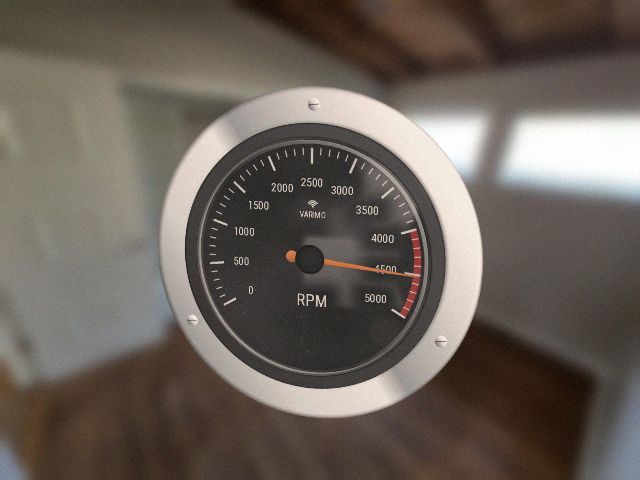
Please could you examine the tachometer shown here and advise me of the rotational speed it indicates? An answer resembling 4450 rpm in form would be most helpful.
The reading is 4500 rpm
